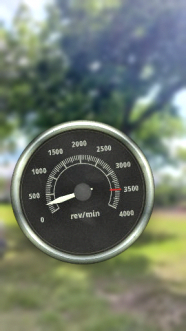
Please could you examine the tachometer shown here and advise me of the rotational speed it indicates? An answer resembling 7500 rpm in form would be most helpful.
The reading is 250 rpm
